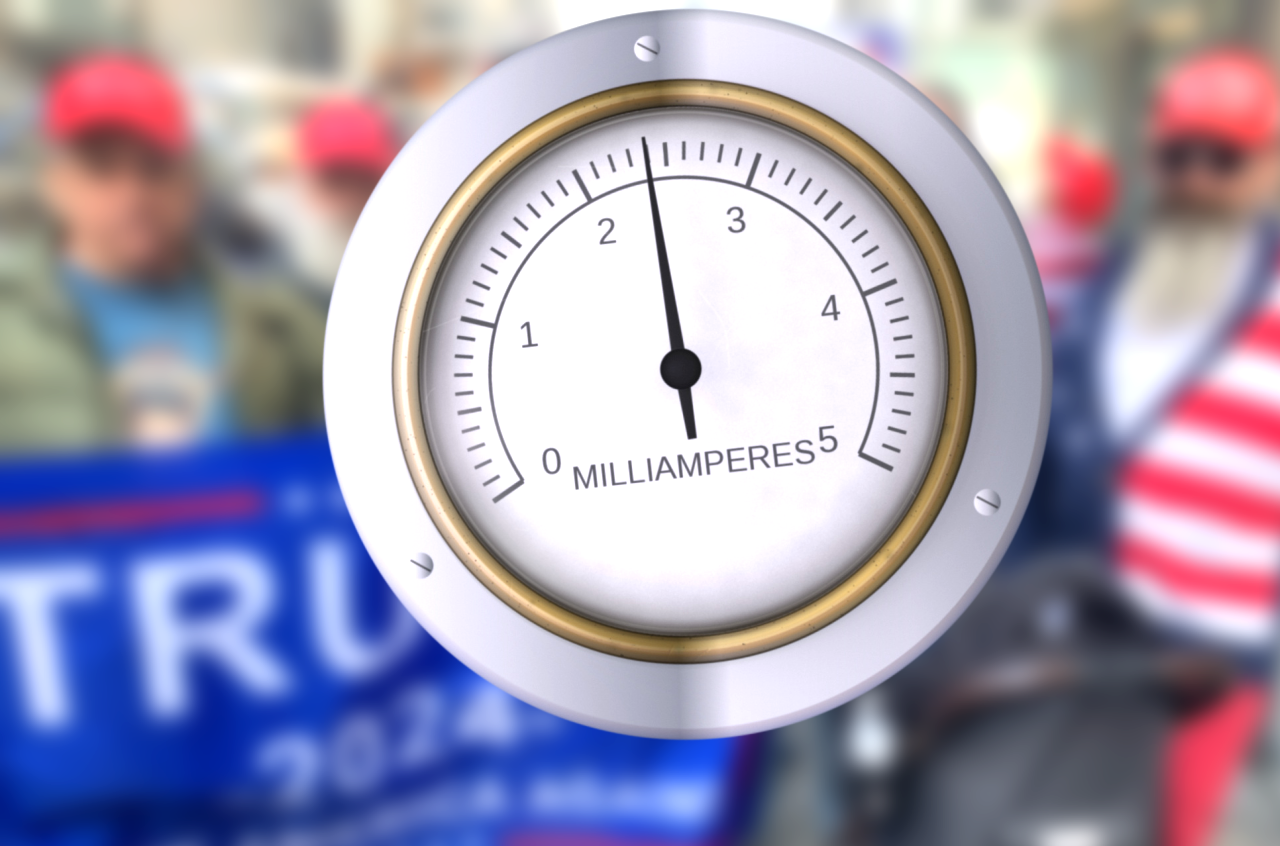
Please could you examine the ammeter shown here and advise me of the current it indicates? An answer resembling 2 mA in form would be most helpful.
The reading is 2.4 mA
